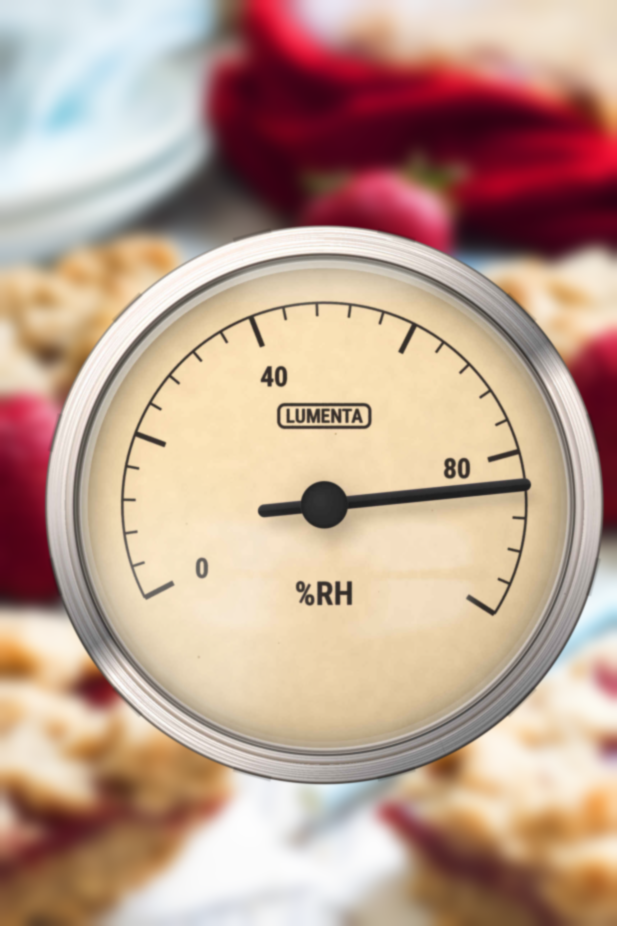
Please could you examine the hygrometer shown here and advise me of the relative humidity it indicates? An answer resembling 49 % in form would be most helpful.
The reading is 84 %
